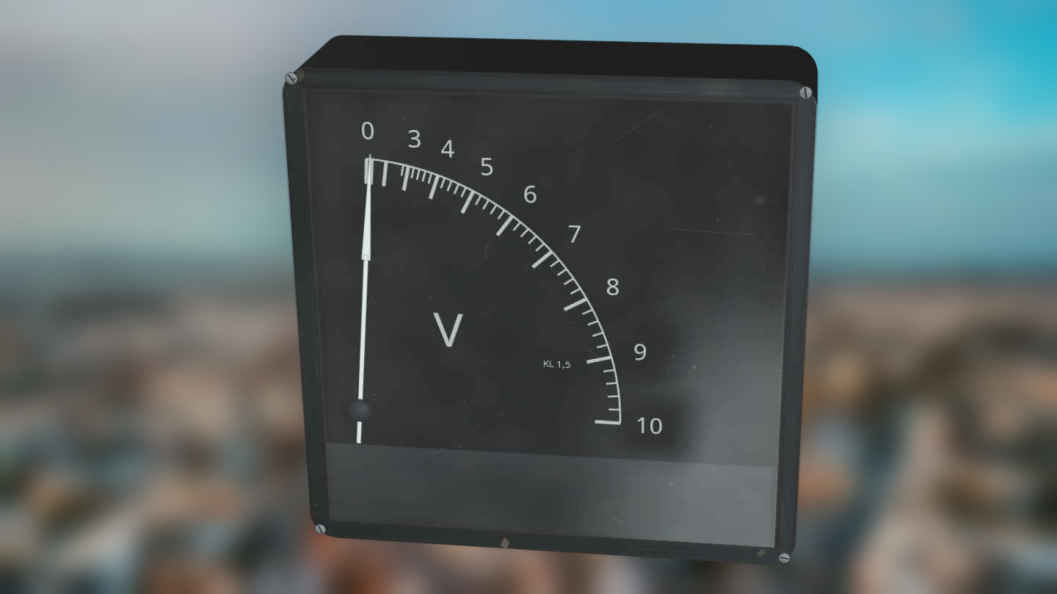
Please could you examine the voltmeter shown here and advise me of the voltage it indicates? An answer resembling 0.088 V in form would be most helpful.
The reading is 1 V
